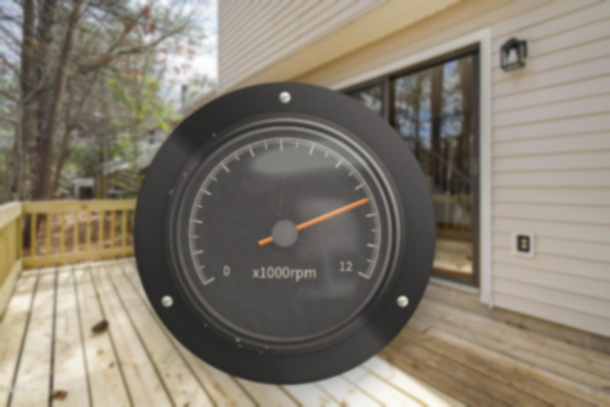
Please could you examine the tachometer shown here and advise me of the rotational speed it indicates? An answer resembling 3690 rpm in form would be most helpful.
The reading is 9500 rpm
